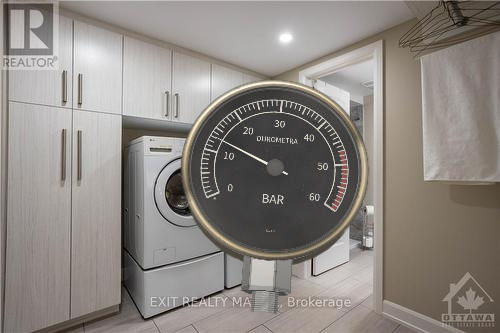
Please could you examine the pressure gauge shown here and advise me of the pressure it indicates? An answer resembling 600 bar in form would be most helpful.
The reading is 13 bar
